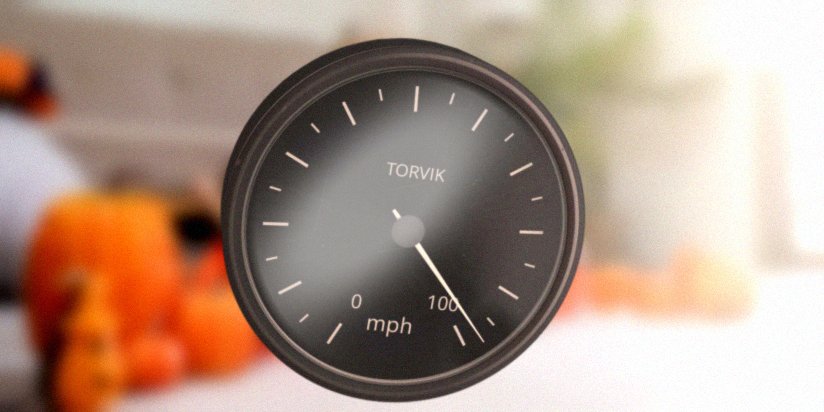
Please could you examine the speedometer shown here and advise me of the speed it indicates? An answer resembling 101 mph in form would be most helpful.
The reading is 97.5 mph
